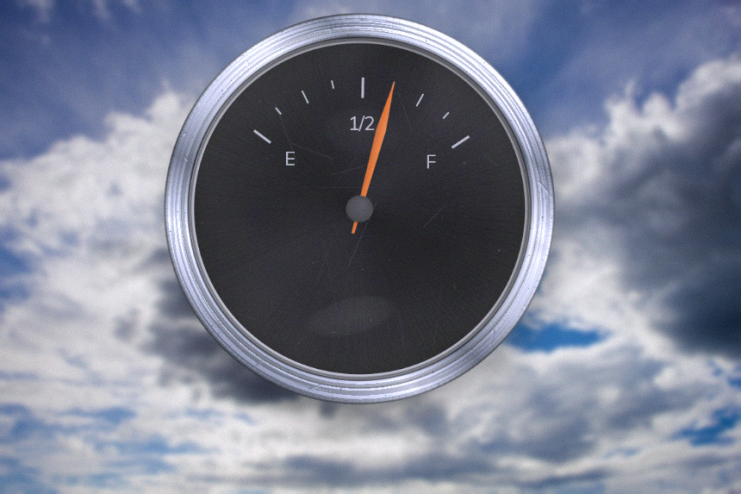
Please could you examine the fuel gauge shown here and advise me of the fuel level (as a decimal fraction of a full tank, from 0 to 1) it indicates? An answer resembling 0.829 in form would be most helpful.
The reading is 0.625
